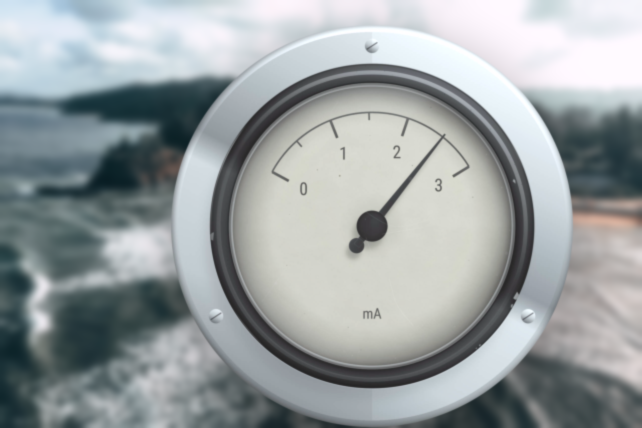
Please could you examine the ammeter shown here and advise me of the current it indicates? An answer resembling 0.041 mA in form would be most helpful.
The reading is 2.5 mA
